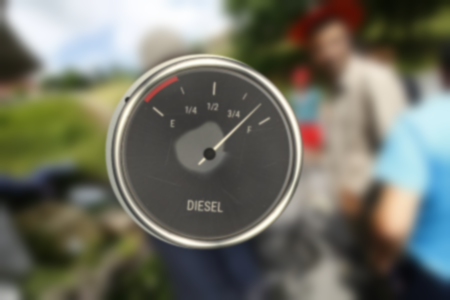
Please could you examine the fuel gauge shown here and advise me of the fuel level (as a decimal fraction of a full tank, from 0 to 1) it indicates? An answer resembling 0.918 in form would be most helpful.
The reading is 0.875
